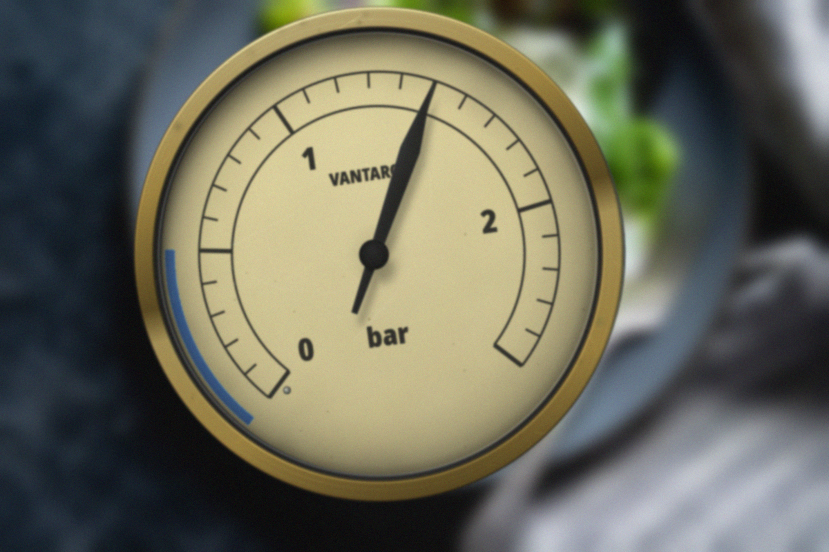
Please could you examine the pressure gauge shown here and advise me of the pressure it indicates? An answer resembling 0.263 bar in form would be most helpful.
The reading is 1.5 bar
